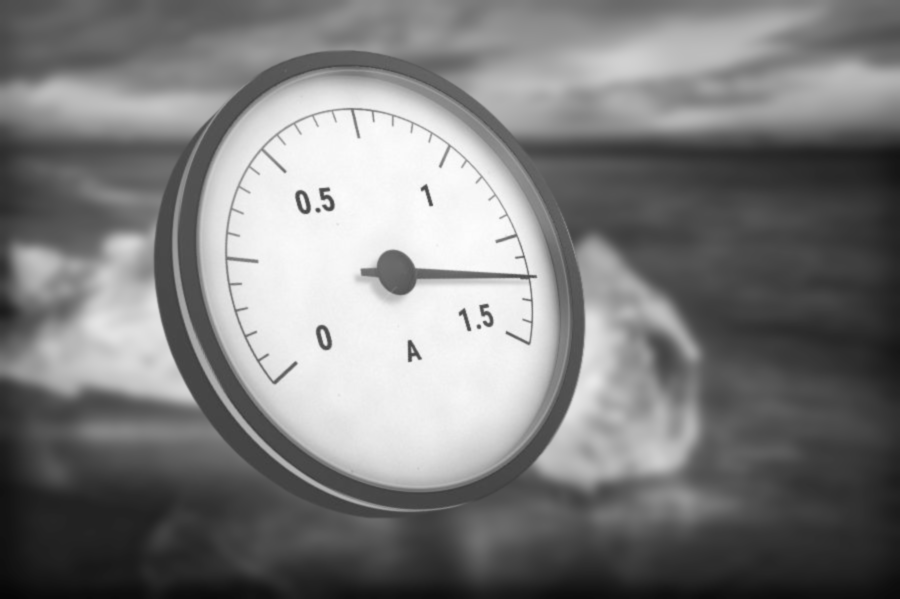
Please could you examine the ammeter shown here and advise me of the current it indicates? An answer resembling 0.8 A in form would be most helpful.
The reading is 1.35 A
